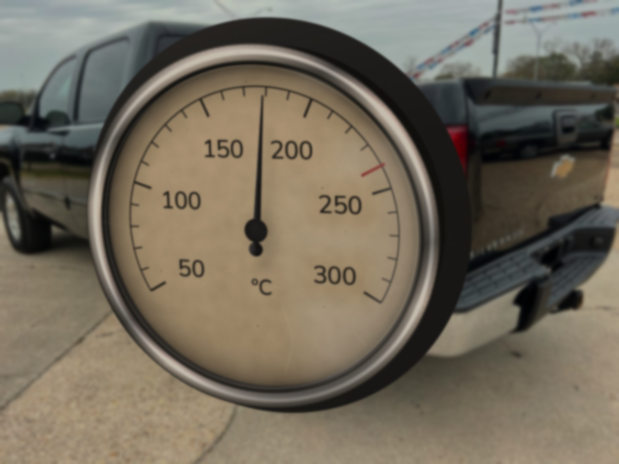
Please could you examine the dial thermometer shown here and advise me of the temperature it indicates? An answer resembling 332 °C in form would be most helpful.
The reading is 180 °C
